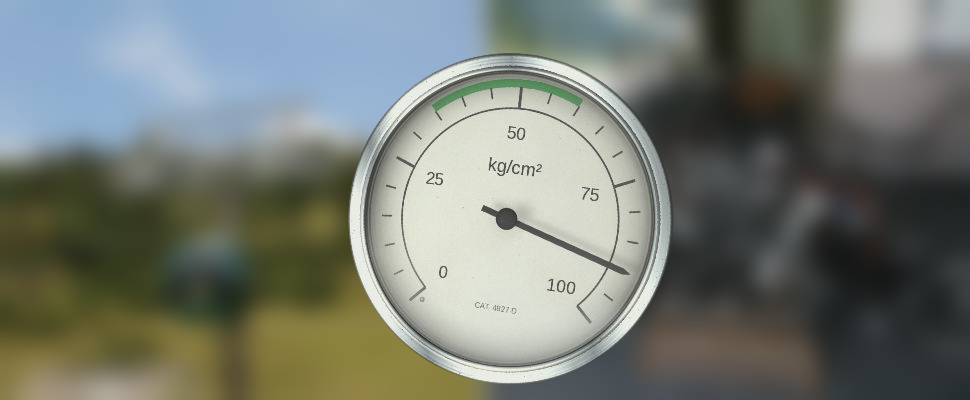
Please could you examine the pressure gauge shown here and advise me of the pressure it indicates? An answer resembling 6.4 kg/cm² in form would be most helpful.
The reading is 90 kg/cm²
